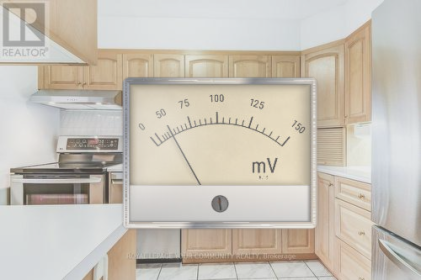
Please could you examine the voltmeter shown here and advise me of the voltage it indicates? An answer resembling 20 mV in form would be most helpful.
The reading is 50 mV
